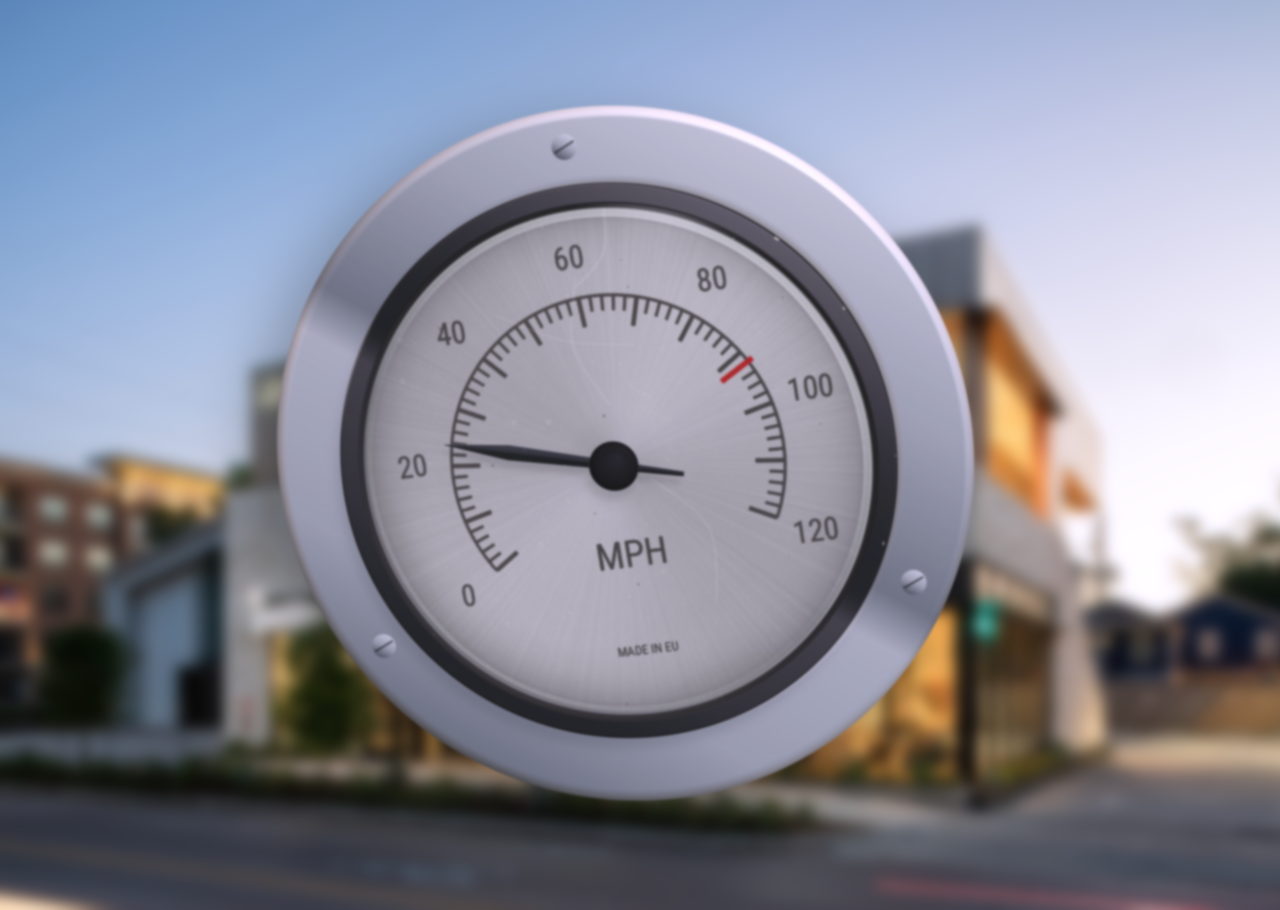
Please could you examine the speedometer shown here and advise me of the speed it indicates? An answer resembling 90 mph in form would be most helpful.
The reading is 24 mph
